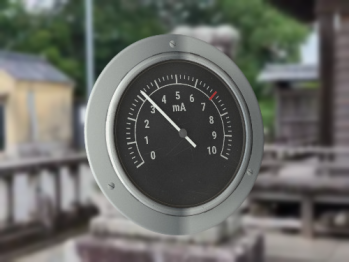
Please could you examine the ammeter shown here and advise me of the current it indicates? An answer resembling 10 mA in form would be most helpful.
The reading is 3.2 mA
